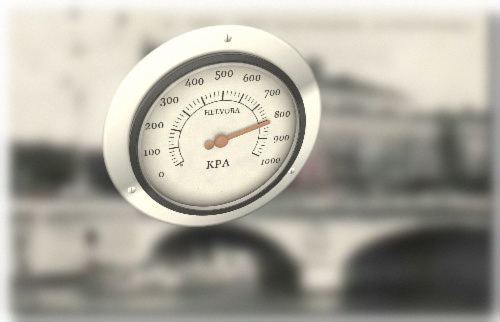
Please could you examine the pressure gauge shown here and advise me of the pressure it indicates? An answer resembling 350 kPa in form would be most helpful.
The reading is 800 kPa
